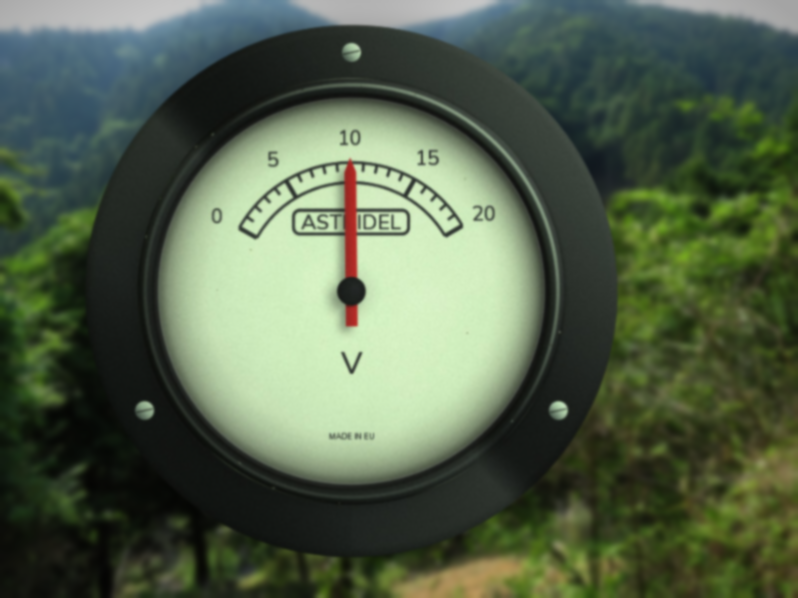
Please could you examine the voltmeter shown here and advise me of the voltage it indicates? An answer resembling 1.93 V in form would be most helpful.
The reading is 10 V
